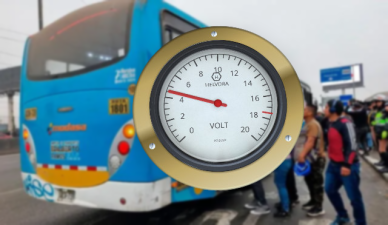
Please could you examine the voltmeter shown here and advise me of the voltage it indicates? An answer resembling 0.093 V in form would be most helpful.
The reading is 4.5 V
